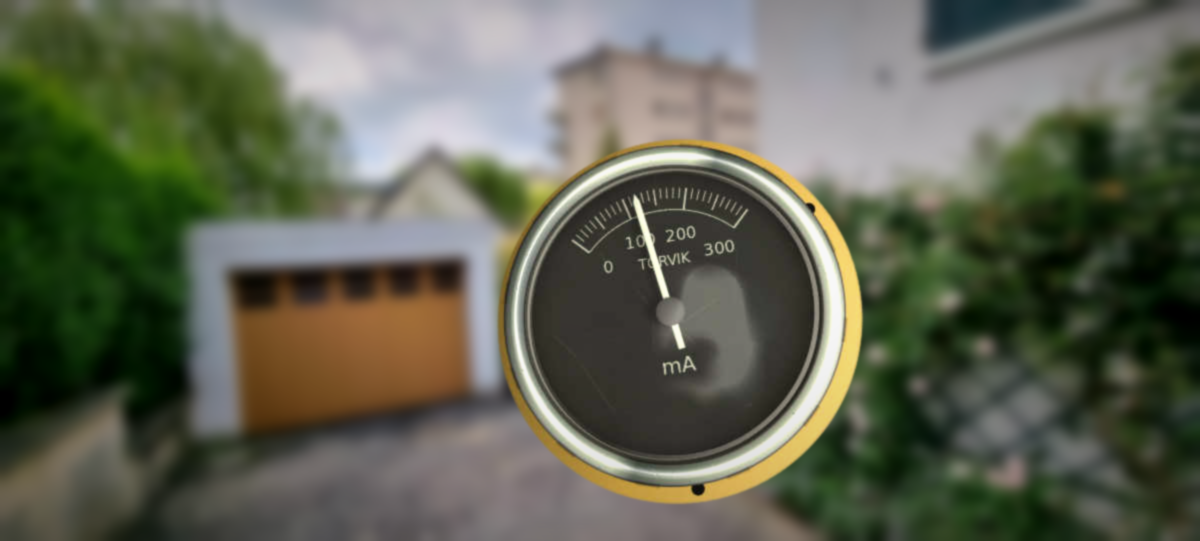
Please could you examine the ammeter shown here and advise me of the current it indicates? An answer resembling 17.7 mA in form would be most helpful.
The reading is 120 mA
